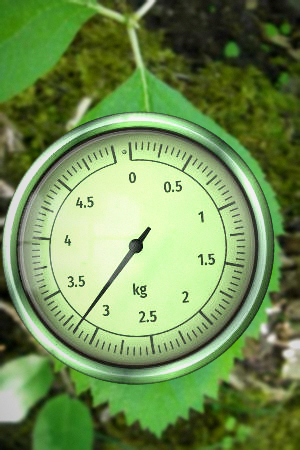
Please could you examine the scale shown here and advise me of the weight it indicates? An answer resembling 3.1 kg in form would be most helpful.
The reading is 3.15 kg
